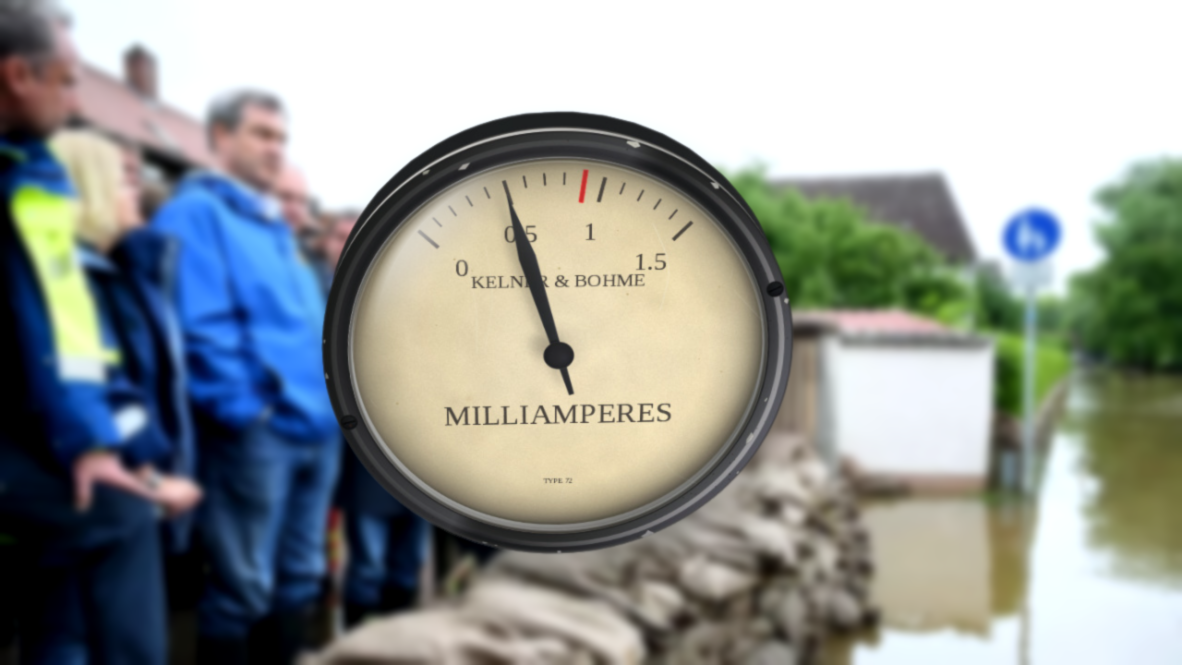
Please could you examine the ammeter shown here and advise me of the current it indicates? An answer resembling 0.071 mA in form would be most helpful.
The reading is 0.5 mA
